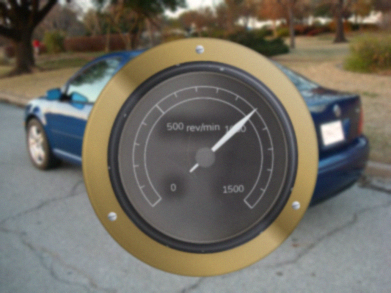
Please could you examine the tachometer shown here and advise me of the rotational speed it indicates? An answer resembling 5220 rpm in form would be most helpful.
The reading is 1000 rpm
